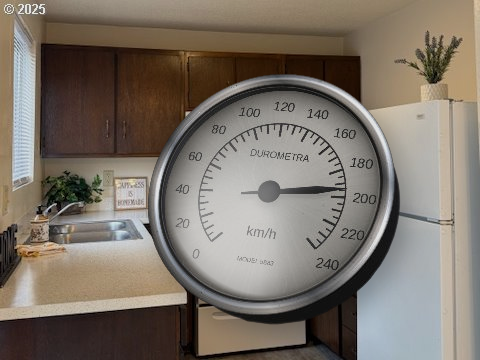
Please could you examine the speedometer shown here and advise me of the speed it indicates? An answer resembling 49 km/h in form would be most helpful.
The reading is 195 km/h
